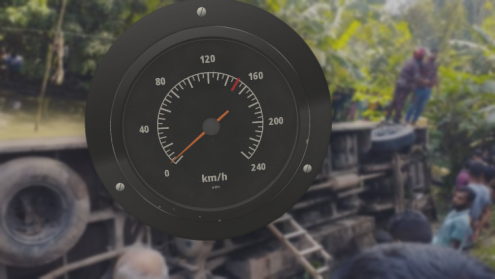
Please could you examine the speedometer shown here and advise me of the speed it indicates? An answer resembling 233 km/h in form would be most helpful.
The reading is 5 km/h
